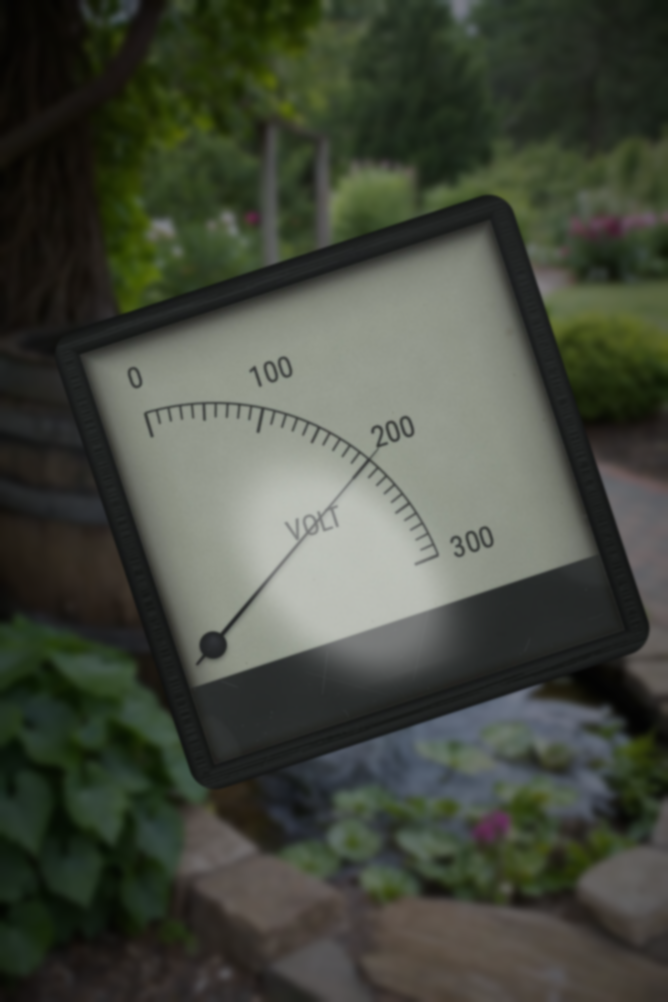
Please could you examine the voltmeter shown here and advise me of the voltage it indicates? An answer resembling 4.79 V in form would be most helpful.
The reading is 200 V
